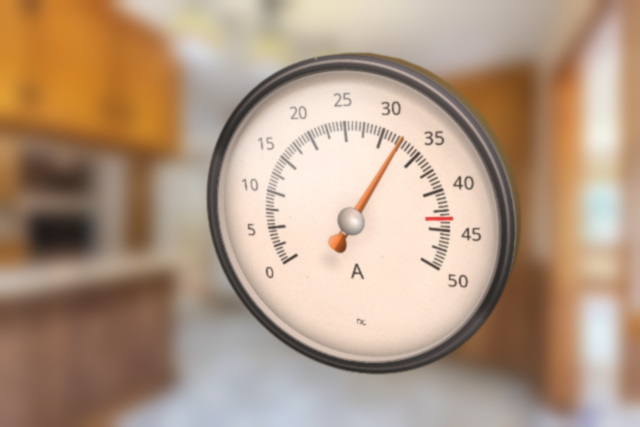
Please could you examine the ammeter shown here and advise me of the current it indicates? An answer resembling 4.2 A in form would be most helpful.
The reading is 32.5 A
